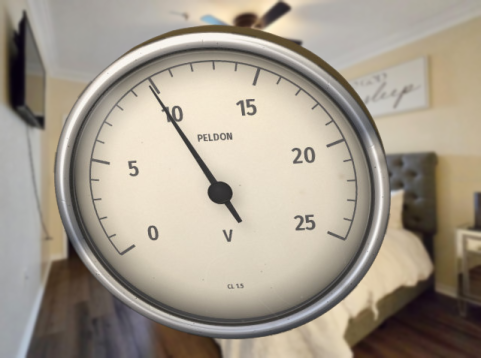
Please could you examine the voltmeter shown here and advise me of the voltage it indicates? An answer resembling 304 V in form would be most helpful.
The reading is 10 V
